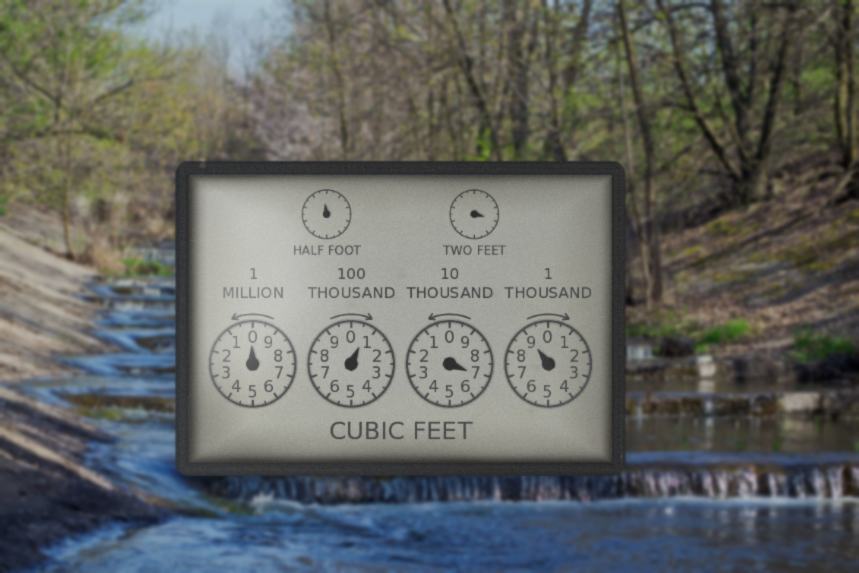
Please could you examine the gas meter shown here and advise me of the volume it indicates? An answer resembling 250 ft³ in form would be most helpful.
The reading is 6900 ft³
